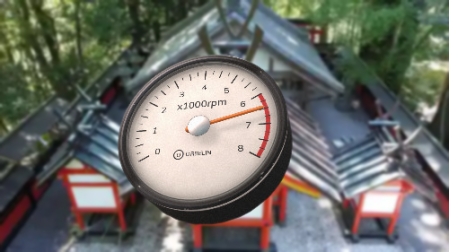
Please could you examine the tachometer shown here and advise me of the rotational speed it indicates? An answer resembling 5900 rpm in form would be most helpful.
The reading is 6500 rpm
